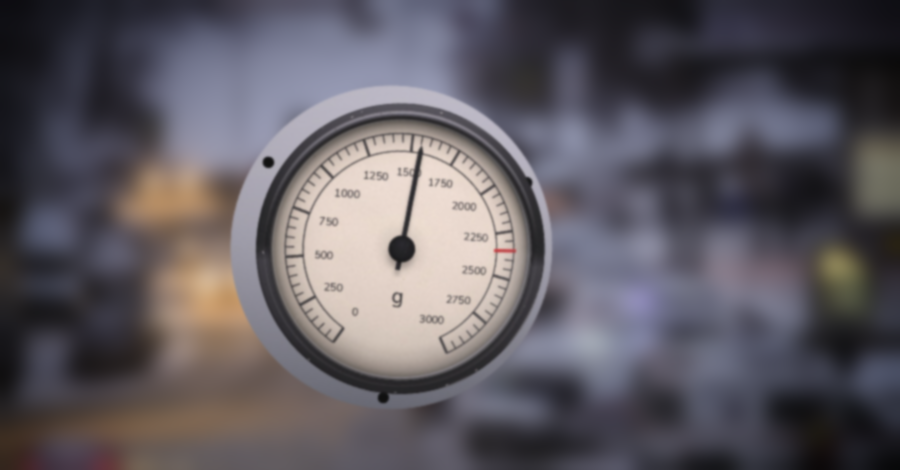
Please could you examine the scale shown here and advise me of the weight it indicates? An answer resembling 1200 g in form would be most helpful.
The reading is 1550 g
